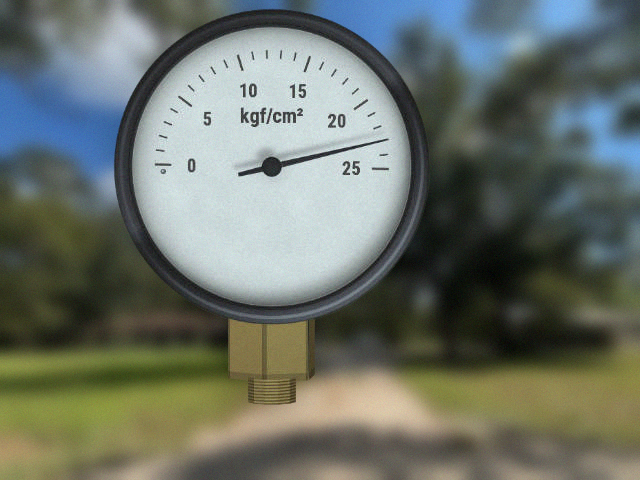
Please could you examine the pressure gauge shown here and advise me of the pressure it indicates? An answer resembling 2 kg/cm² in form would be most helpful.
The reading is 23 kg/cm²
